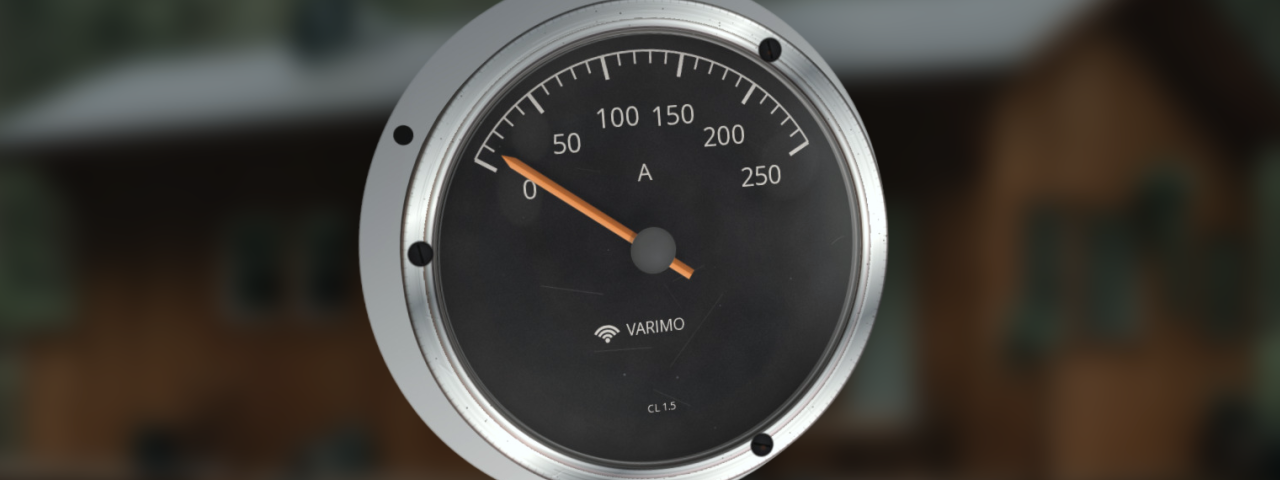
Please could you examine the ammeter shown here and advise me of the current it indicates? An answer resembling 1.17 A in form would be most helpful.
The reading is 10 A
